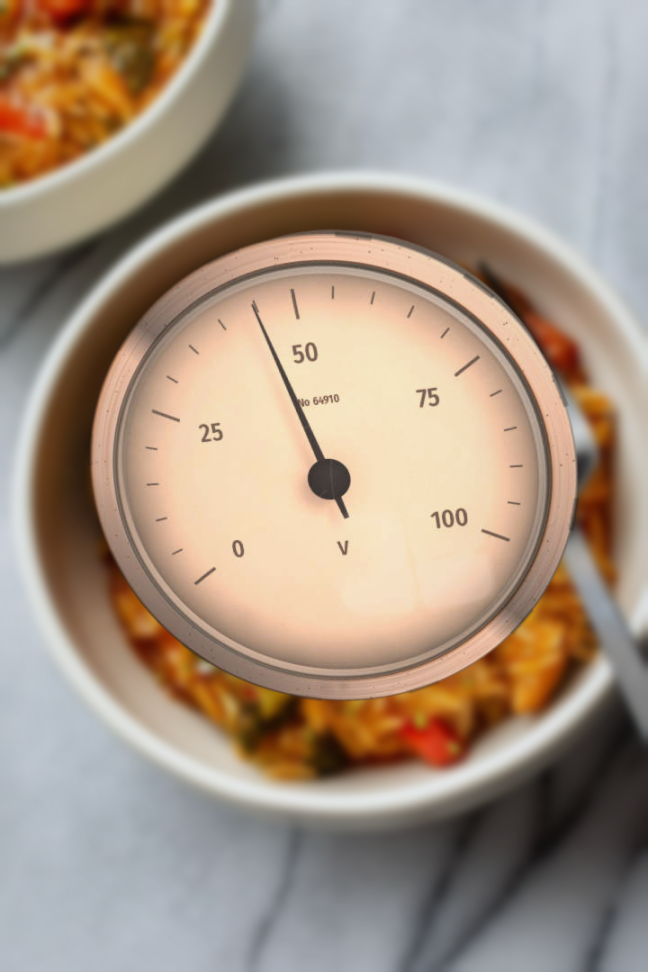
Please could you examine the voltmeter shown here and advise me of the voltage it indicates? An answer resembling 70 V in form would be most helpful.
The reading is 45 V
